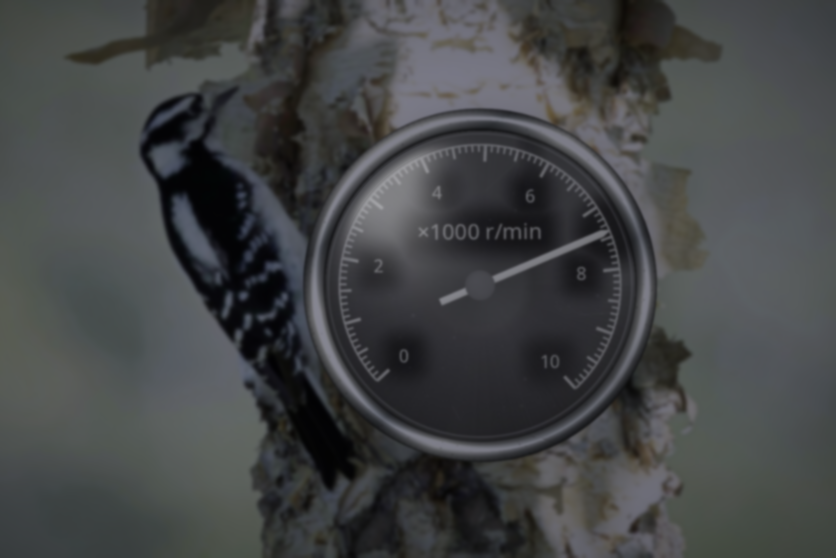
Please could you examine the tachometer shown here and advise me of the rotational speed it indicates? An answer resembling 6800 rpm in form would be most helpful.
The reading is 7400 rpm
